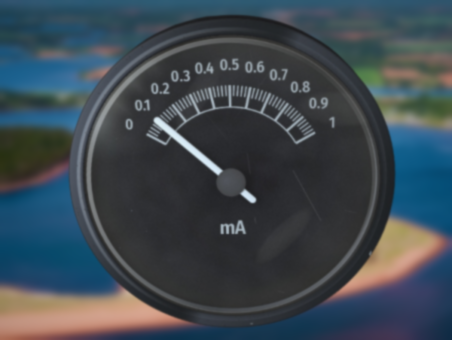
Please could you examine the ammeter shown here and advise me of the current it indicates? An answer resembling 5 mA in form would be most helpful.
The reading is 0.1 mA
